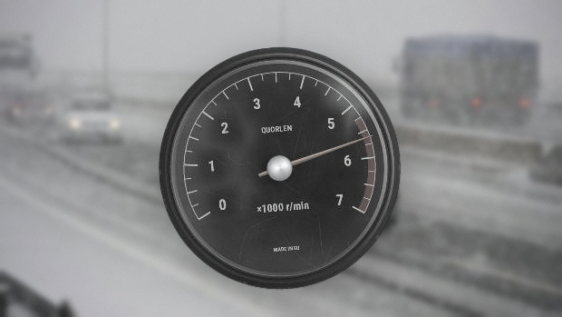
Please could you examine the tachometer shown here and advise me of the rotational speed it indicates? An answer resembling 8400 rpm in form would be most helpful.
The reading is 5625 rpm
